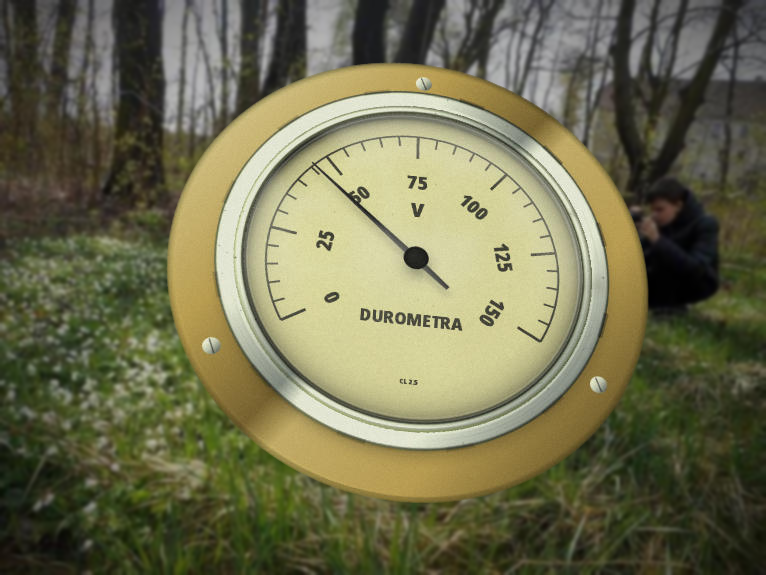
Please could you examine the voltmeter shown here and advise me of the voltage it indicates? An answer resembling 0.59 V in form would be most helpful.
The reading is 45 V
